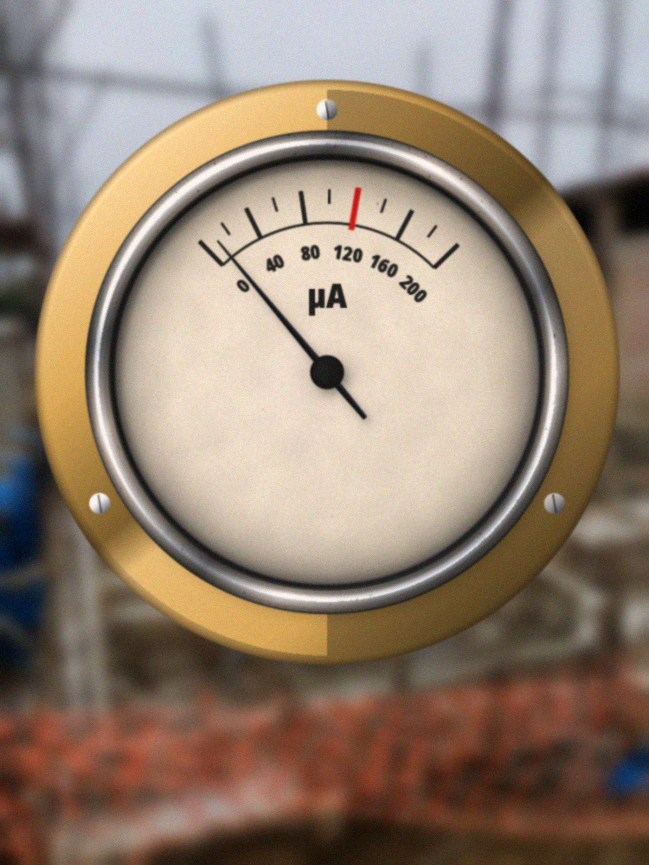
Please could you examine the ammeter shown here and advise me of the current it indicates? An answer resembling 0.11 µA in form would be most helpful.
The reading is 10 µA
